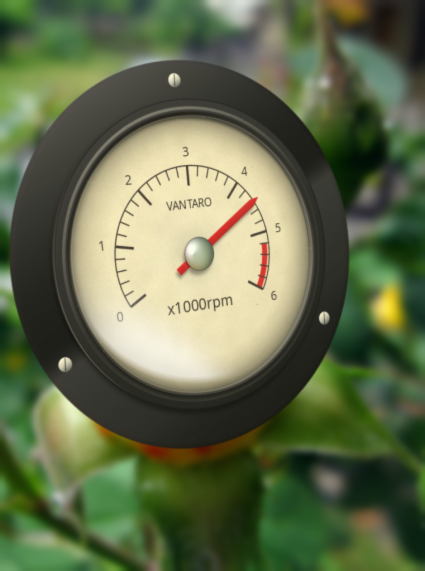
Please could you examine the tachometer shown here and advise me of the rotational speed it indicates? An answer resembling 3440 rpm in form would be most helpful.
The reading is 4400 rpm
